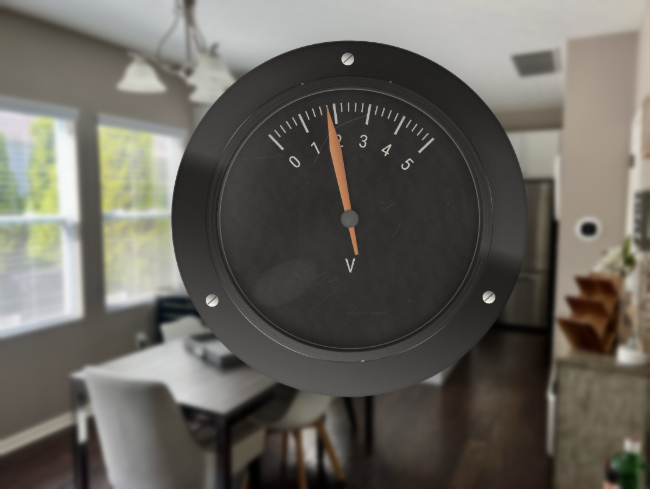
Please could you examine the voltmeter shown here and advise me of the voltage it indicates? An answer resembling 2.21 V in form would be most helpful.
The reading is 1.8 V
